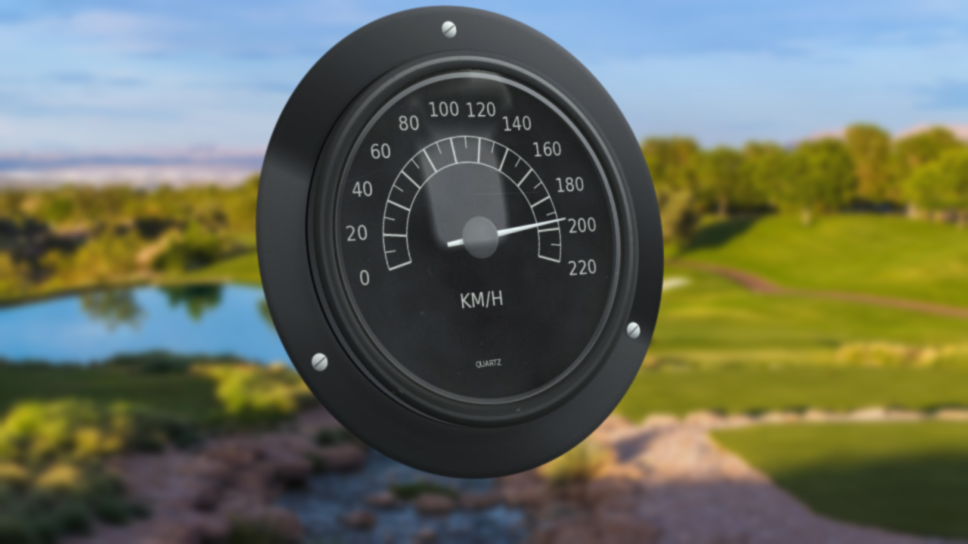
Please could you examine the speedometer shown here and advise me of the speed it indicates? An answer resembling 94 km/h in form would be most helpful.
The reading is 195 km/h
